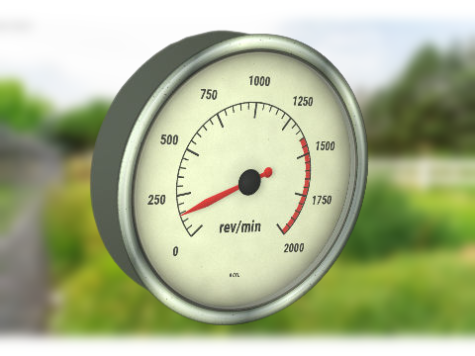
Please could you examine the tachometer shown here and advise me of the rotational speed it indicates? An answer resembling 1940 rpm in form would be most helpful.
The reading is 150 rpm
